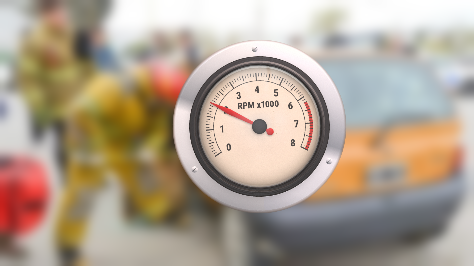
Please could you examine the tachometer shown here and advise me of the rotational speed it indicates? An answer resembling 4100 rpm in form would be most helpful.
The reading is 2000 rpm
